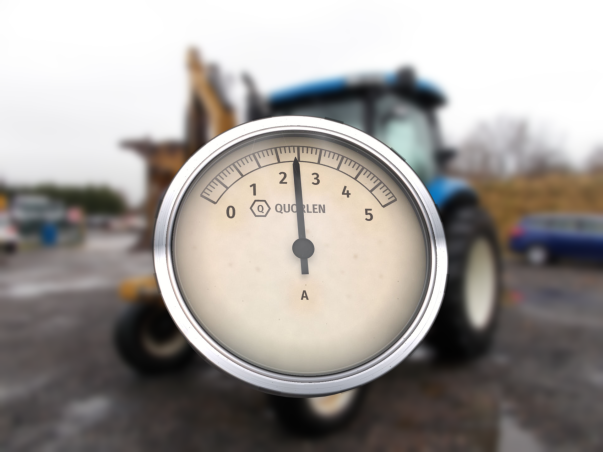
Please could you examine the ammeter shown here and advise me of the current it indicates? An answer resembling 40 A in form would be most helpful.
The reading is 2.4 A
